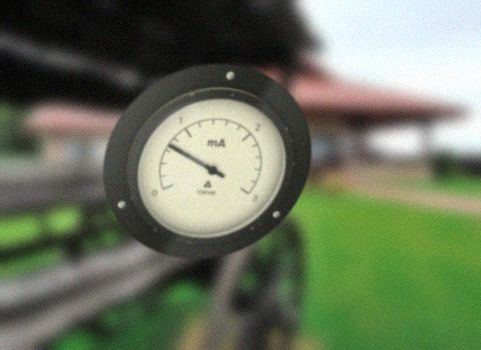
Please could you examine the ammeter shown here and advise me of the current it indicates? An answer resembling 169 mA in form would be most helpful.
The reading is 0.7 mA
